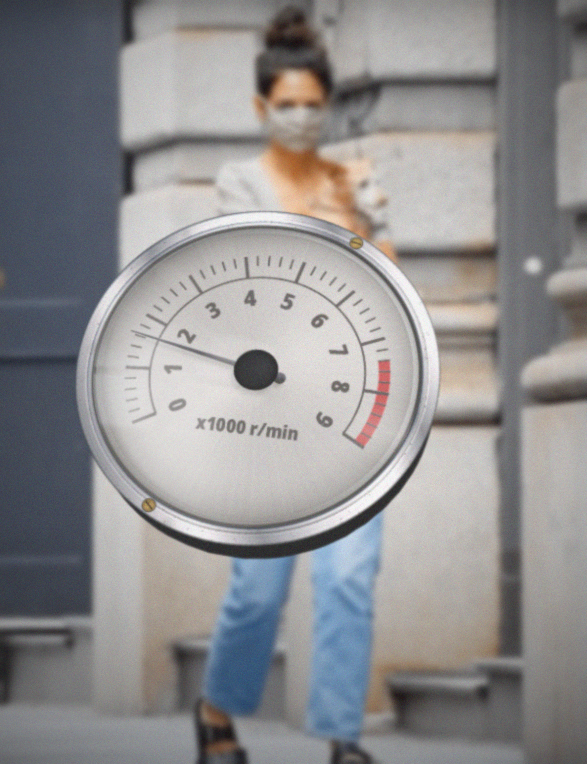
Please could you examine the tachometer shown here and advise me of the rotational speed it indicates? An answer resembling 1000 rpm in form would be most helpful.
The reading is 1600 rpm
